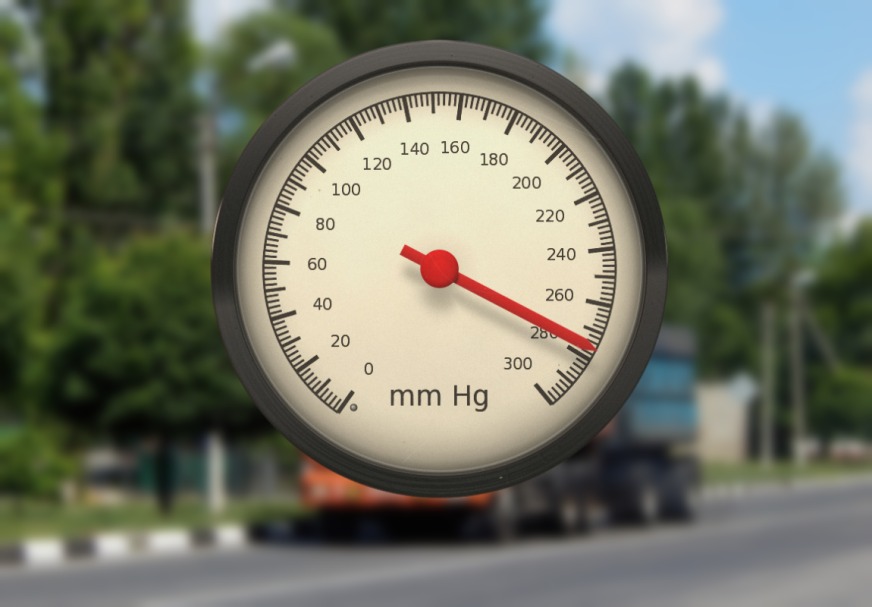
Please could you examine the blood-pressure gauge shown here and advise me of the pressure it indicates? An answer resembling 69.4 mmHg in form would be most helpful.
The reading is 276 mmHg
